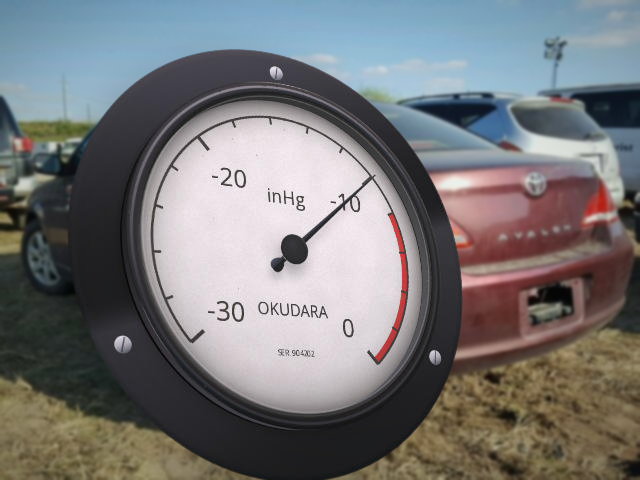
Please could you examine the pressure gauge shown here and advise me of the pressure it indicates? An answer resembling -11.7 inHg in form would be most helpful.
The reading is -10 inHg
